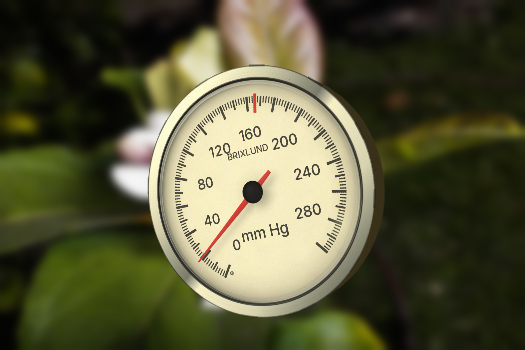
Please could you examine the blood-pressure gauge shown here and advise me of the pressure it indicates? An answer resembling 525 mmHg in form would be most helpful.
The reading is 20 mmHg
